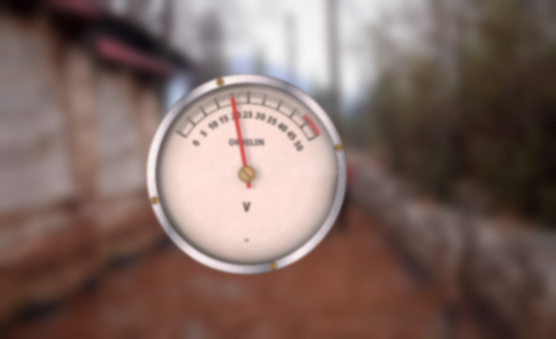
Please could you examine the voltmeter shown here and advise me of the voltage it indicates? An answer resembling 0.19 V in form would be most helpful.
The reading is 20 V
